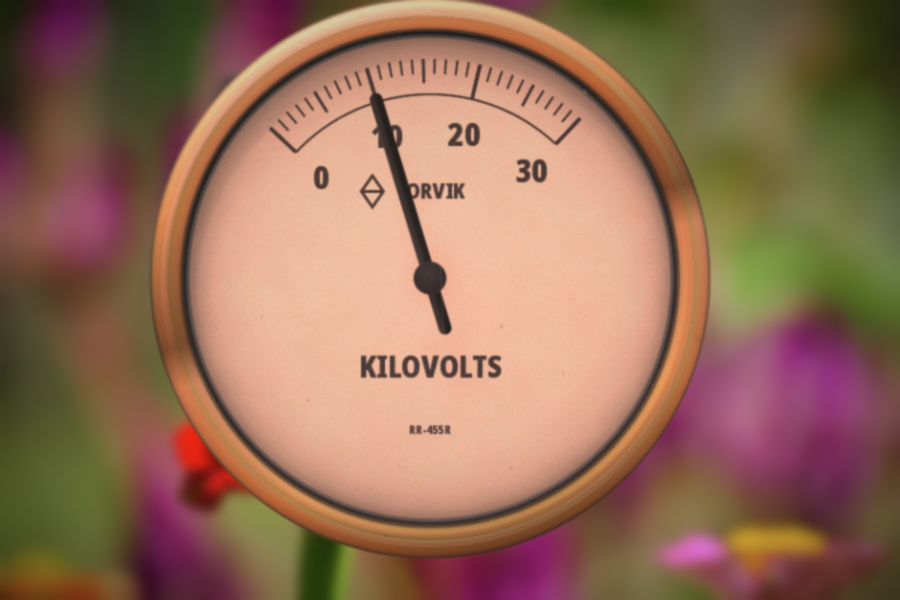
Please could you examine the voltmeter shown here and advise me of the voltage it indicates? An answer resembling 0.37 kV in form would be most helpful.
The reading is 10 kV
